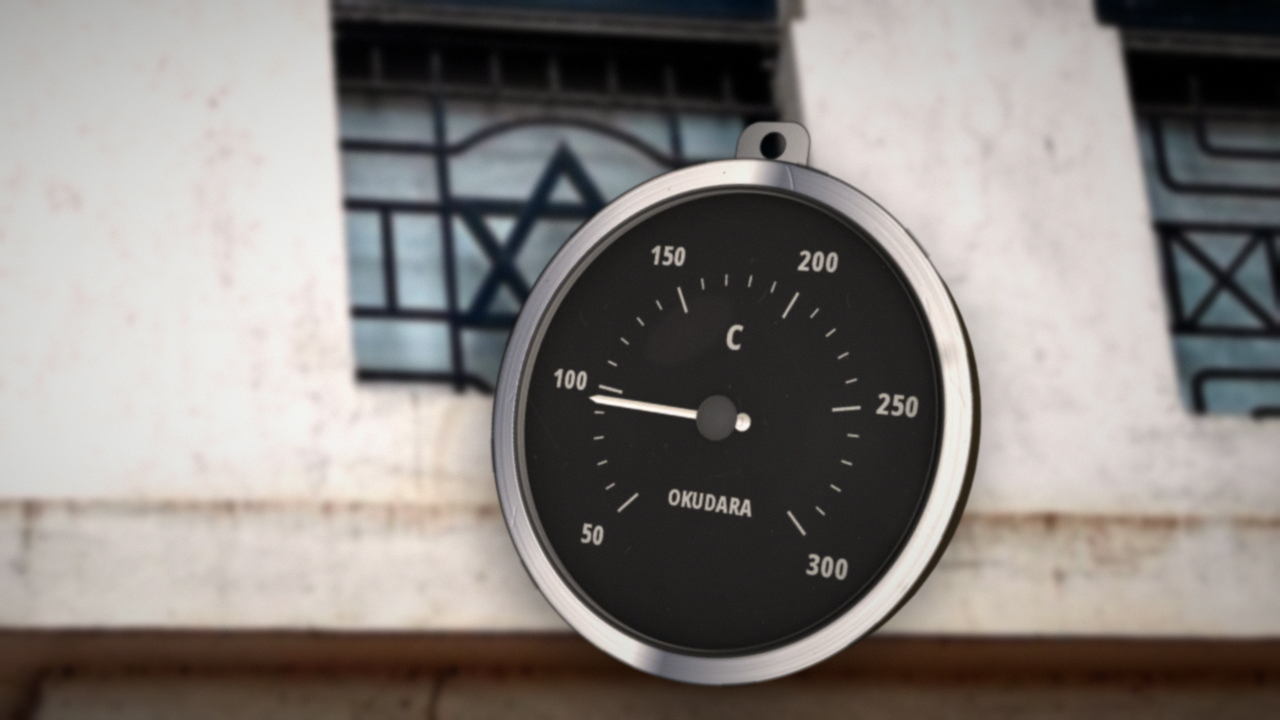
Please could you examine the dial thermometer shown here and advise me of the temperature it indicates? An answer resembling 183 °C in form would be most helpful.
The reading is 95 °C
